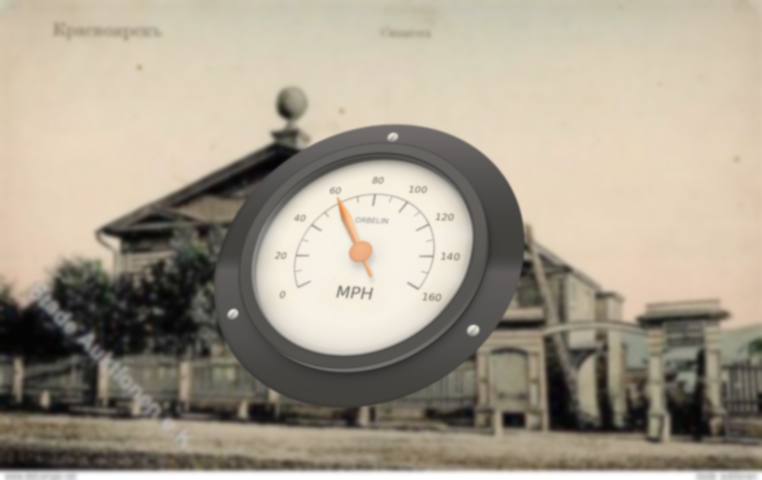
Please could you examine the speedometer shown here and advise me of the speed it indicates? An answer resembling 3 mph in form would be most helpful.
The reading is 60 mph
